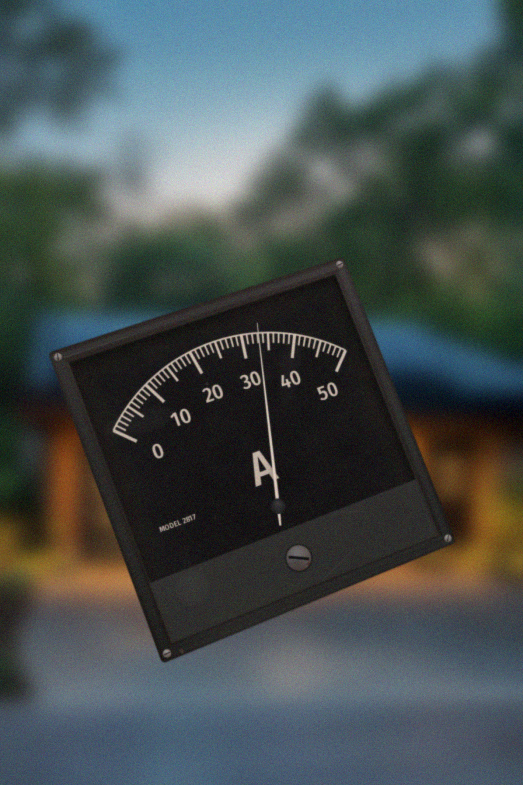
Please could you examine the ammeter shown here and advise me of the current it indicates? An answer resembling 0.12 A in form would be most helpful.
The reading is 33 A
